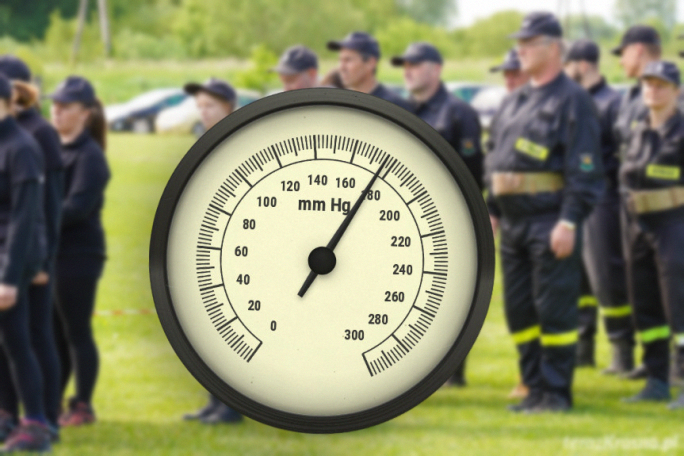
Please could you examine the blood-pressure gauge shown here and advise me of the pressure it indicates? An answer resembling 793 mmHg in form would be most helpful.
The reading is 176 mmHg
